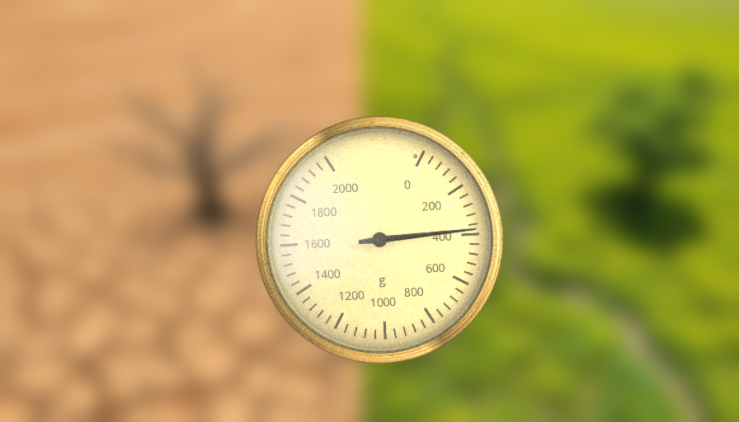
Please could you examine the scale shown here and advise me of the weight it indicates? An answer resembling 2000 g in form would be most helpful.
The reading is 380 g
